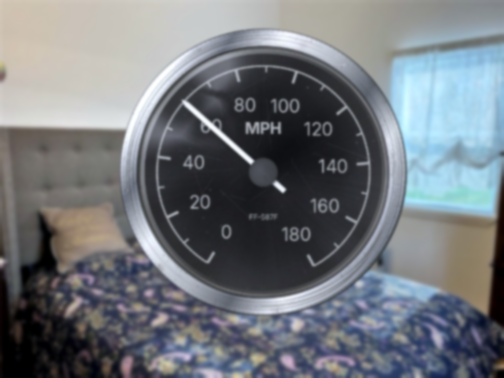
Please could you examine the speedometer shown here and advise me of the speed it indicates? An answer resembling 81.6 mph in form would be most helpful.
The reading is 60 mph
